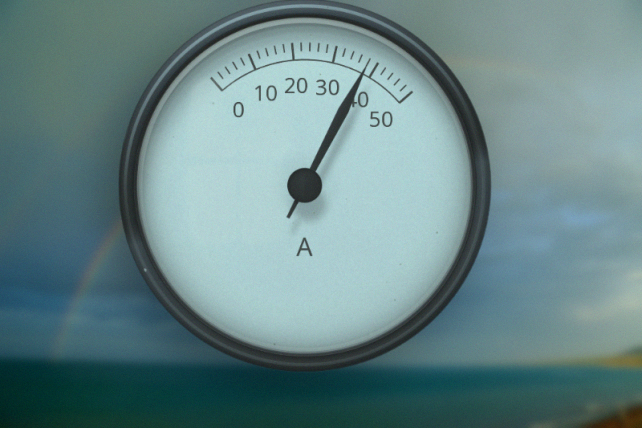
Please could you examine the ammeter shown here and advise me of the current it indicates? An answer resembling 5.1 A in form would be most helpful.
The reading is 38 A
